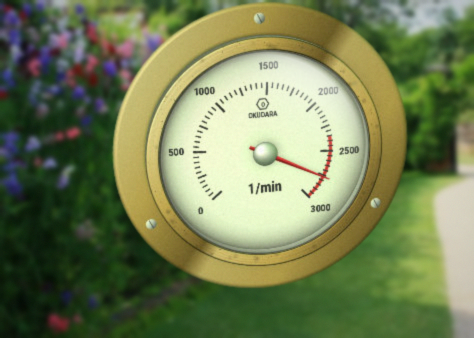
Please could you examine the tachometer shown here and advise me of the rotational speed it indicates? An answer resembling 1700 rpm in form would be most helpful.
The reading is 2750 rpm
